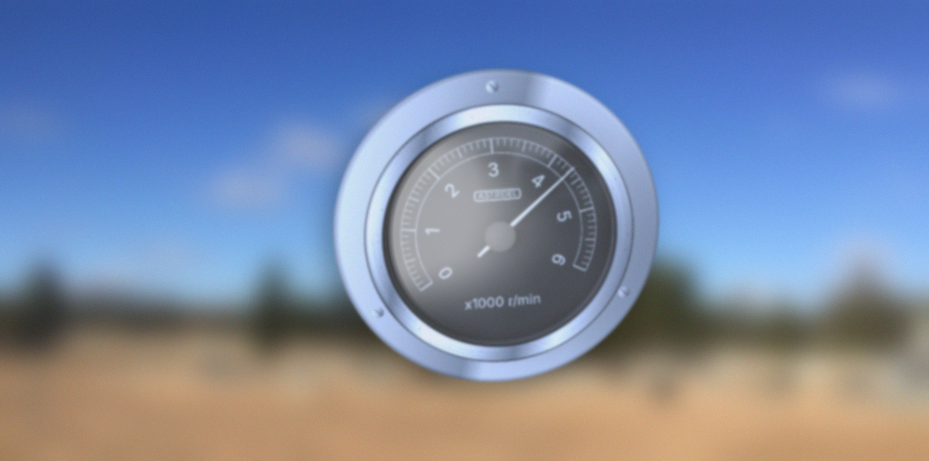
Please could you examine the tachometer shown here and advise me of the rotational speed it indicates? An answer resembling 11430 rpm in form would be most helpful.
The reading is 4300 rpm
